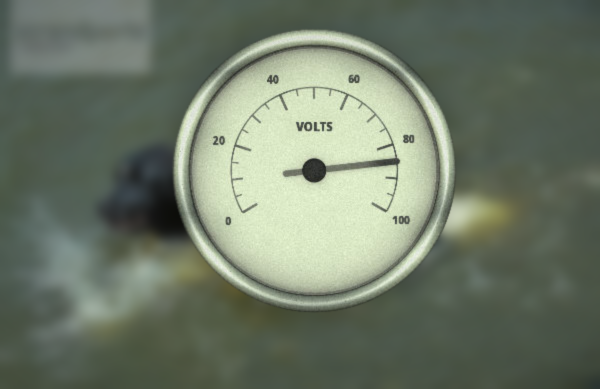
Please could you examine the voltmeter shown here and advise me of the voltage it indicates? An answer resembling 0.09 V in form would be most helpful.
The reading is 85 V
